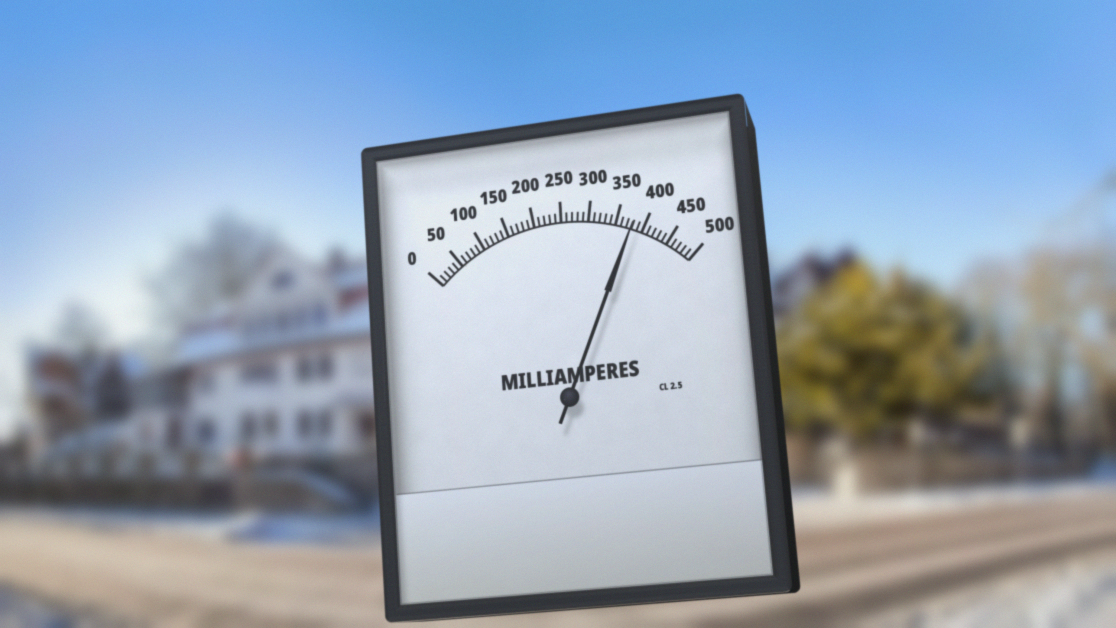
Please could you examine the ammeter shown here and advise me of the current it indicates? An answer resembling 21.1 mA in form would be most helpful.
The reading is 380 mA
